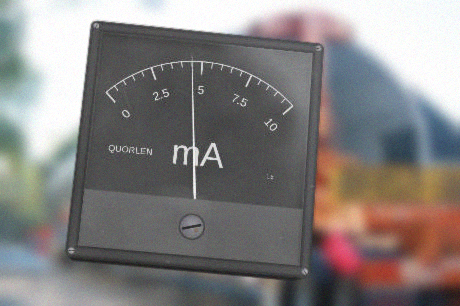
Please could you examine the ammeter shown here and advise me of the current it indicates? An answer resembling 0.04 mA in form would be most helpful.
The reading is 4.5 mA
